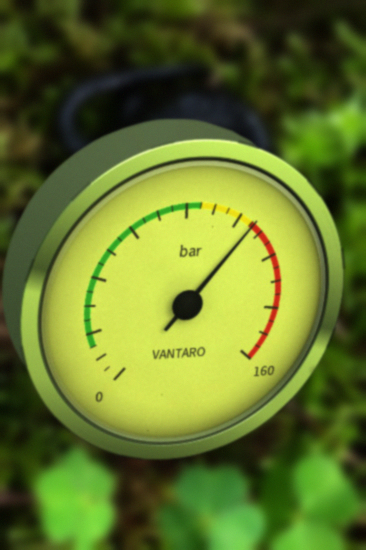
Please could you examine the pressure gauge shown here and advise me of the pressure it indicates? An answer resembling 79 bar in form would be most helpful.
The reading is 105 bar
